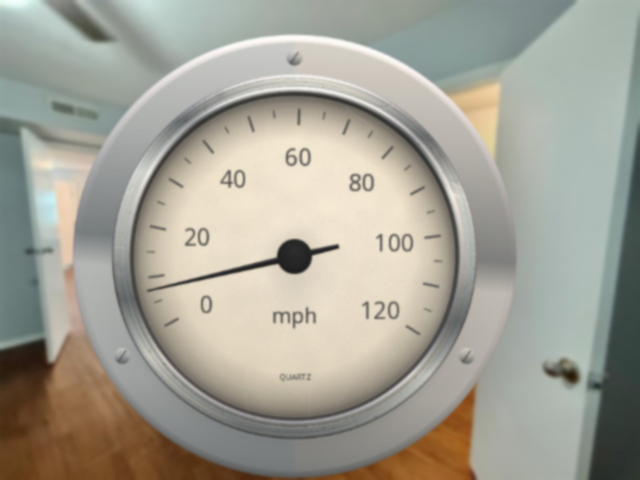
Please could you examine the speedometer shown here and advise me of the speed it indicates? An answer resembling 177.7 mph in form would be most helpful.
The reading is 7.5 mph
